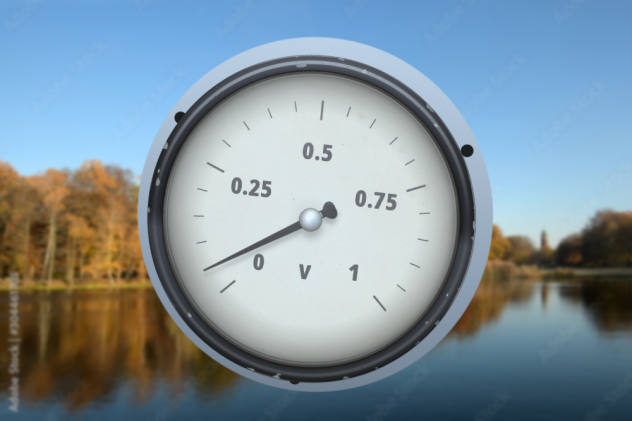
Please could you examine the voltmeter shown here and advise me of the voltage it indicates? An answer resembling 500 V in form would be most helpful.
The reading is 0.05 V
